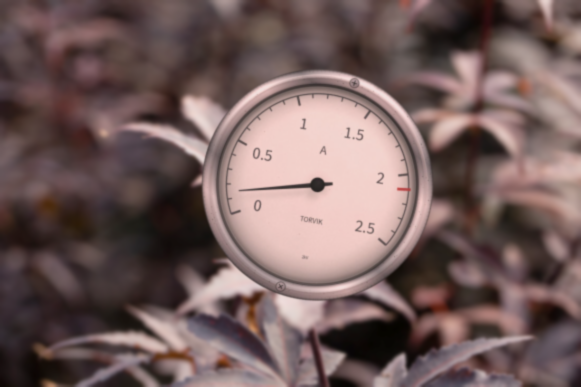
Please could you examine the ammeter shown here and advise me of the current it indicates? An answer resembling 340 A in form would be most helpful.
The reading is 0.15 A
